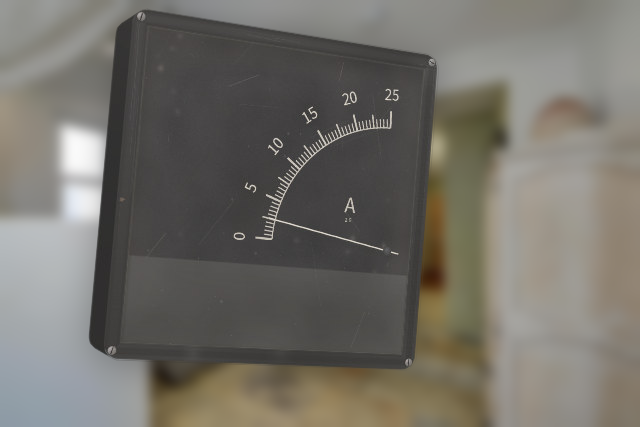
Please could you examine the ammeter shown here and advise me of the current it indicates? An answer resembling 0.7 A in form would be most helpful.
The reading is 2.5 A
